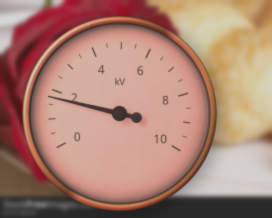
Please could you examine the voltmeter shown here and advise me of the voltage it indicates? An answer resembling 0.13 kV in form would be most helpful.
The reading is 1.75 kV
